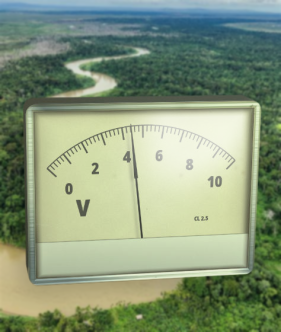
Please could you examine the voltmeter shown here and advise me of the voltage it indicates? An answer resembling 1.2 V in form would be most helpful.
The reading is 4.4 V
